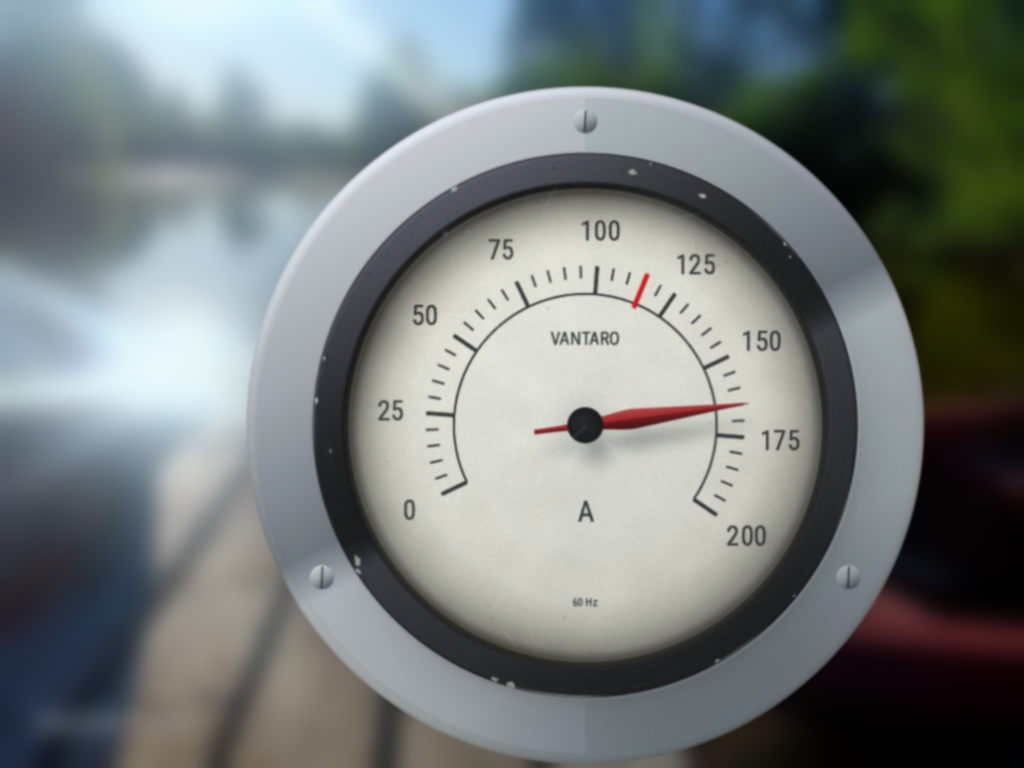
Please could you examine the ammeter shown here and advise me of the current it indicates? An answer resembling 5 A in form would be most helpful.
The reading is 165 A
